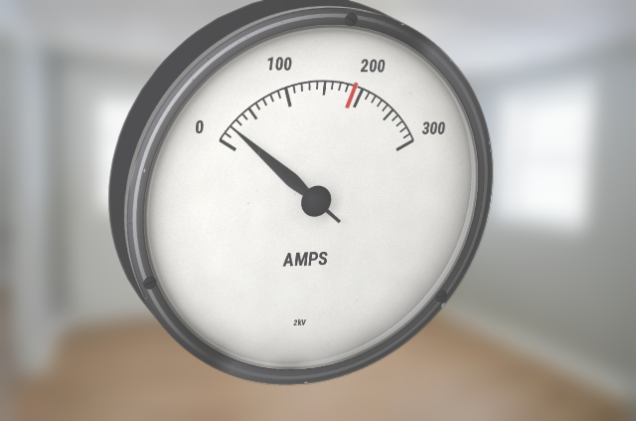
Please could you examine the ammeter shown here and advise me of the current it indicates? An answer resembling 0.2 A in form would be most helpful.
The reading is 20 A
